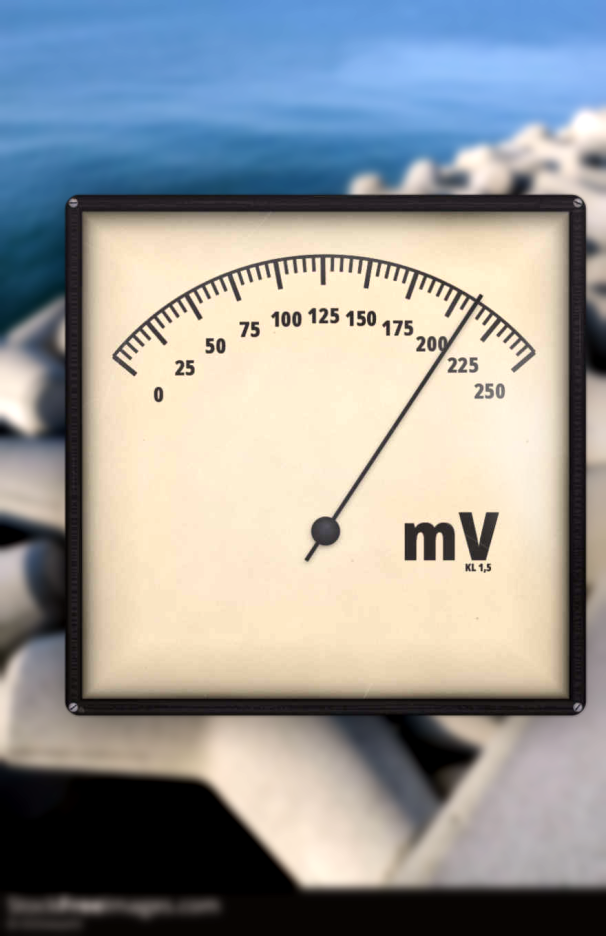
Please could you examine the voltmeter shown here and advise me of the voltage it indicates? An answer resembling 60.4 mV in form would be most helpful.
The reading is 210 mV
